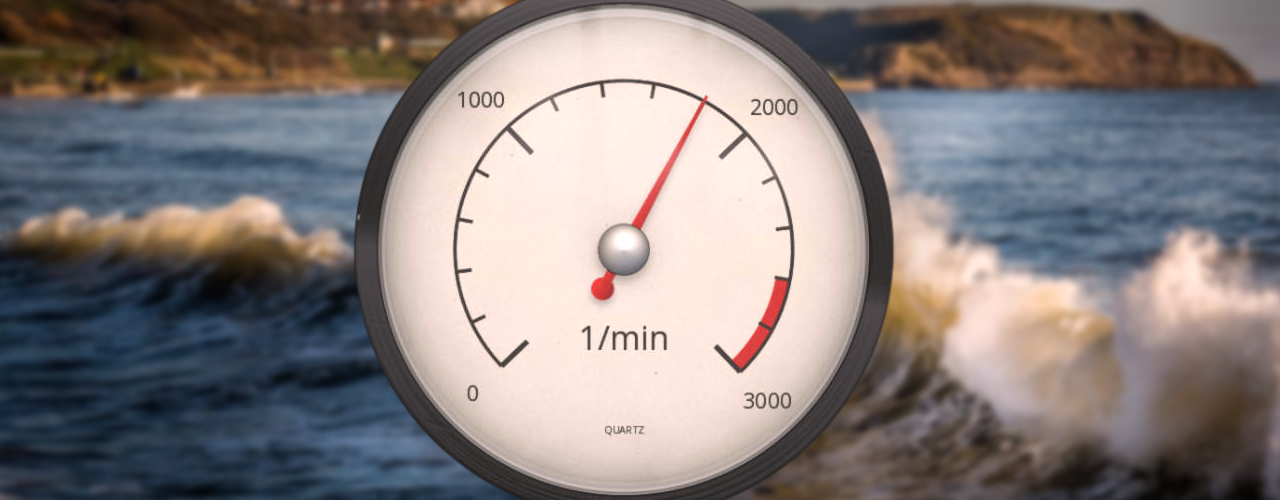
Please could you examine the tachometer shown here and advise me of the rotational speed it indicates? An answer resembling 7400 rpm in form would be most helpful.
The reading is 1800 rpm
